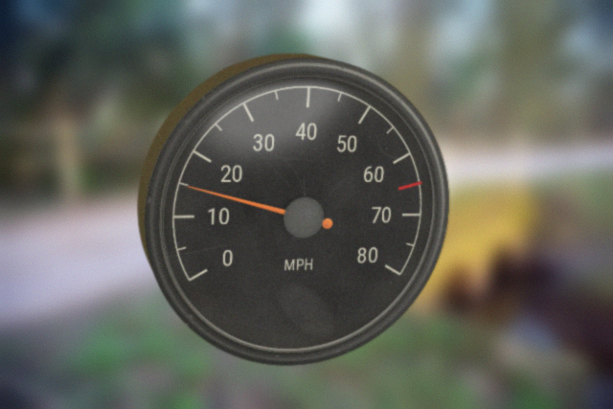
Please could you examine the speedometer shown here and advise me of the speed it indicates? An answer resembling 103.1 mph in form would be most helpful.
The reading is 15 mph
